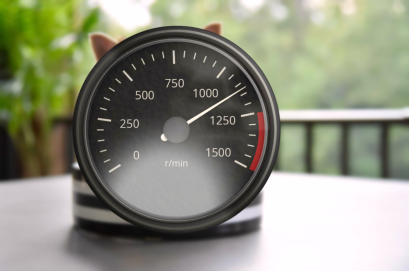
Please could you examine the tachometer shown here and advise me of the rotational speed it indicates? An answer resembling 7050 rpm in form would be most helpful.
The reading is 1125 rpm
